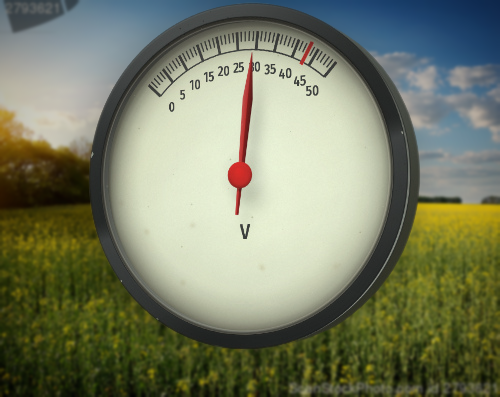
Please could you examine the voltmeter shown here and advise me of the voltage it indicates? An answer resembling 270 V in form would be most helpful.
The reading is 30 V
